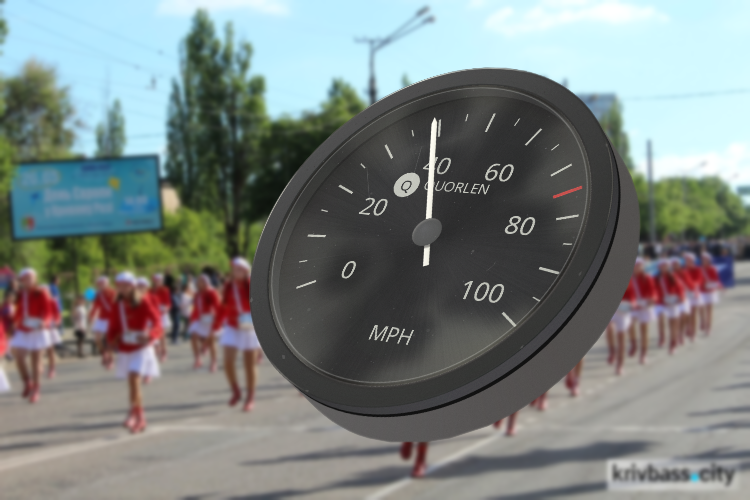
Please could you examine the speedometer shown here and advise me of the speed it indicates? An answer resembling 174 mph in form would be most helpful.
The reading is 40 mph
